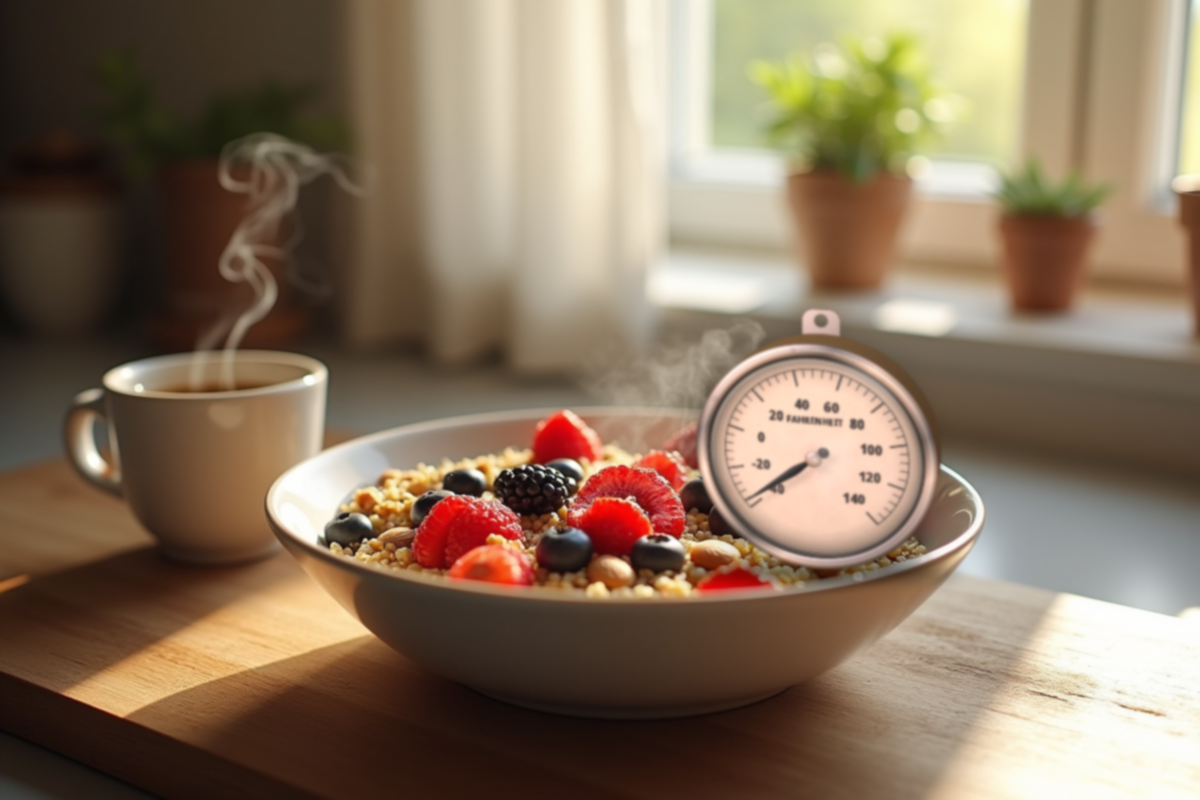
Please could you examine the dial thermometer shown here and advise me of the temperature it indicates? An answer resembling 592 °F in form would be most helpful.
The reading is -36 °F
